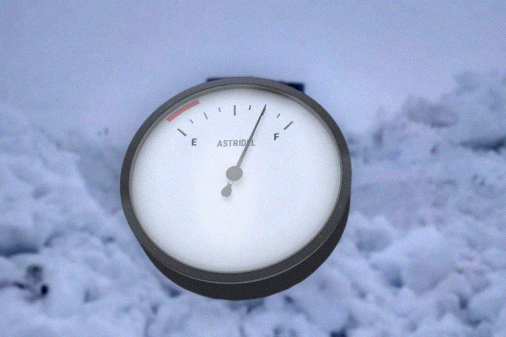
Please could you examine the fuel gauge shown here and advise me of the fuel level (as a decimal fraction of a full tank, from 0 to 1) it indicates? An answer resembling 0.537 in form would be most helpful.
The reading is 0.75
